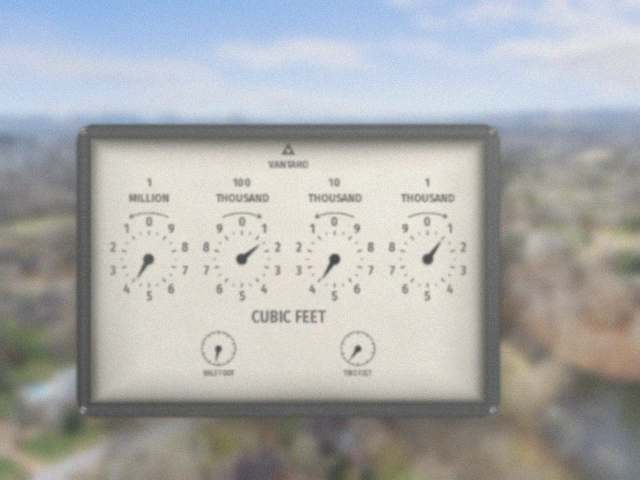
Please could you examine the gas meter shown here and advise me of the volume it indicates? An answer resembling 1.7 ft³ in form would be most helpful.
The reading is 414100 ft³
